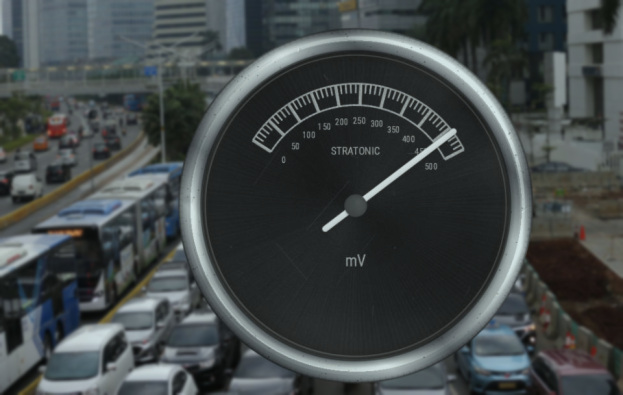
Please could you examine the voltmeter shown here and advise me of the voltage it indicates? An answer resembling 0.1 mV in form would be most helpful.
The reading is 460 mV
